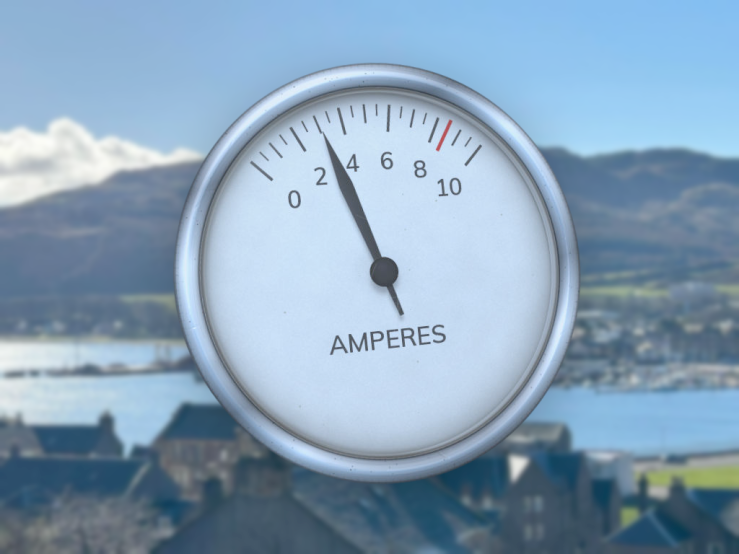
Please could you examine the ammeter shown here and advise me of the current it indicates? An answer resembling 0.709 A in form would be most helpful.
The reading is 3 A
